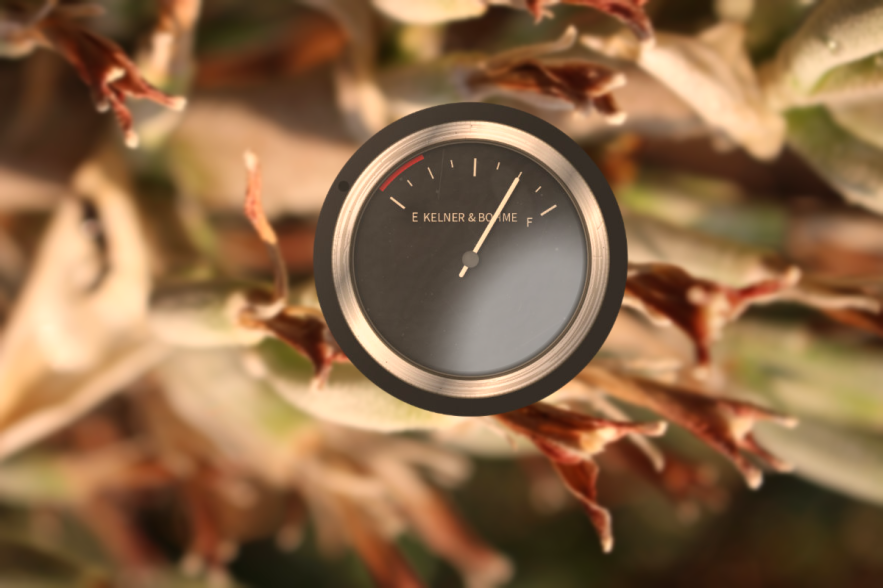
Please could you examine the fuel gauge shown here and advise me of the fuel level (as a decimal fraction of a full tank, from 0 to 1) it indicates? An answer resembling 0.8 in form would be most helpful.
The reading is 0.75
